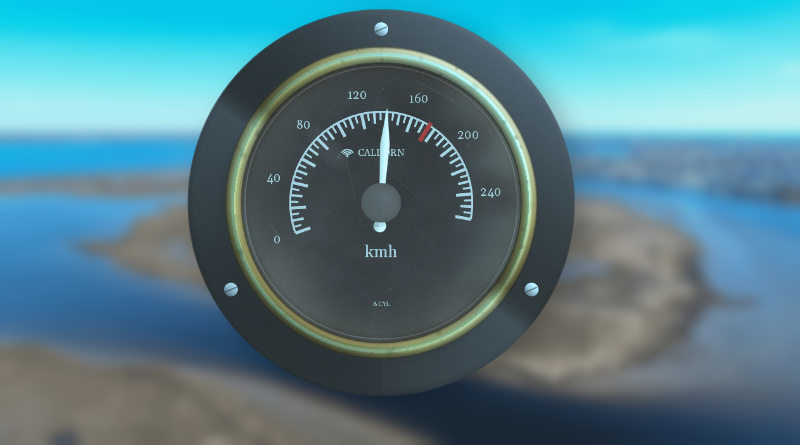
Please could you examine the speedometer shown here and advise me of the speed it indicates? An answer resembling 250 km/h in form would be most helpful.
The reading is 140 km/h
